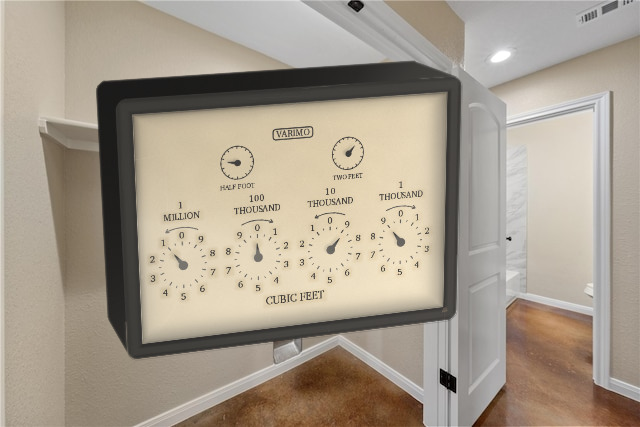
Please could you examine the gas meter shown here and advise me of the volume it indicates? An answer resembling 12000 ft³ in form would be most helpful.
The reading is 98900 ft³
